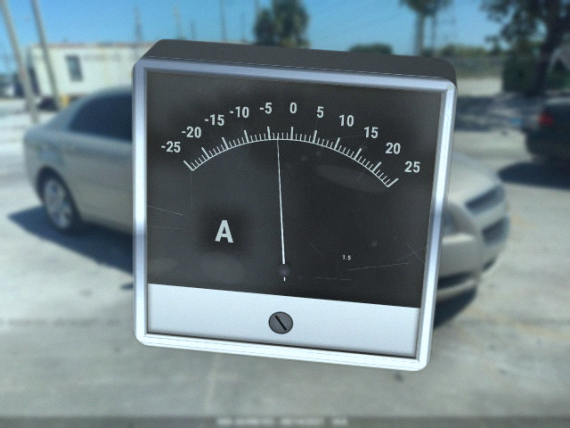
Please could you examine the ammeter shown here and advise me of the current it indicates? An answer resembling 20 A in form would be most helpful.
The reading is -3 A
